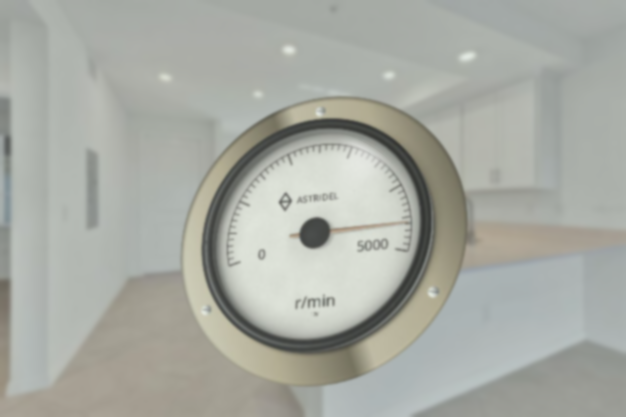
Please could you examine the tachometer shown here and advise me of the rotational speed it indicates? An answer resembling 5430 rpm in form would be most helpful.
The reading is 4600 rpm
